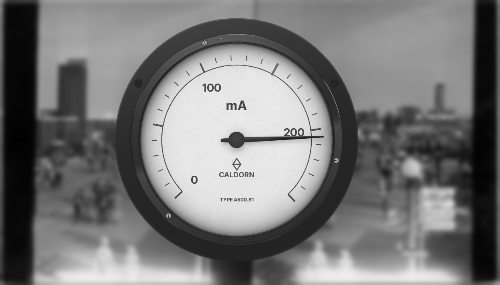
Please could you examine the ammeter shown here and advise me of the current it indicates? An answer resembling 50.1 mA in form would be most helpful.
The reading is 205 mA
